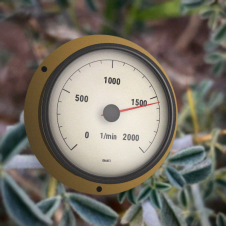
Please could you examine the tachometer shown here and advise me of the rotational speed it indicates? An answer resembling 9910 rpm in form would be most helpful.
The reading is 1550 rpm
